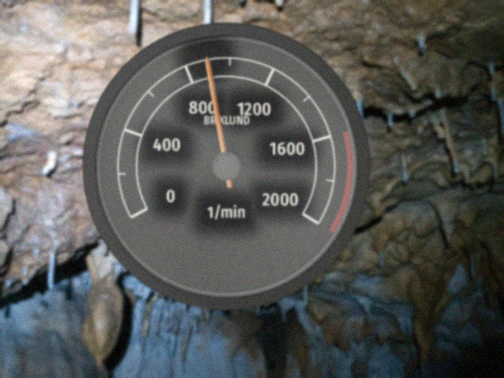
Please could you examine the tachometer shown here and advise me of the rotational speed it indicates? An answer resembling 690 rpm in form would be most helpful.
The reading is 900 rpm
